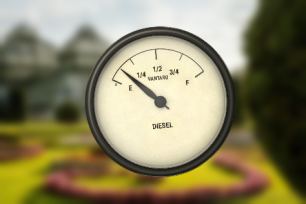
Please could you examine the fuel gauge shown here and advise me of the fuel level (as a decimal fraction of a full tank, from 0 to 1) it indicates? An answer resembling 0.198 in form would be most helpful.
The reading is 0.125
